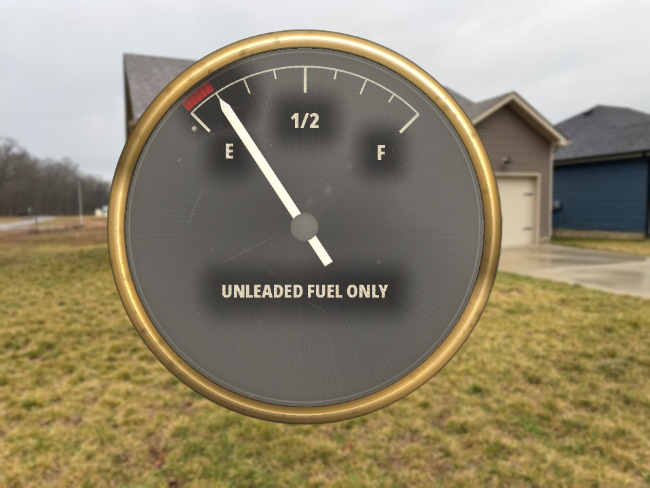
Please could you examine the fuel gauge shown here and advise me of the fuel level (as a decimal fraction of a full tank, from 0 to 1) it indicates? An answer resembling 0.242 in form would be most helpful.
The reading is 0.125
